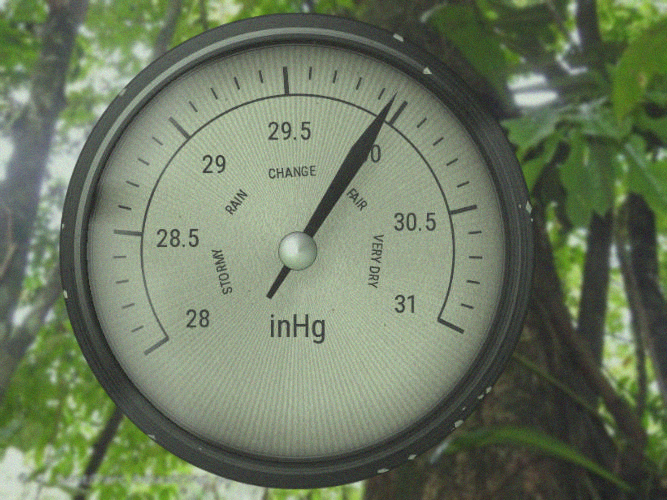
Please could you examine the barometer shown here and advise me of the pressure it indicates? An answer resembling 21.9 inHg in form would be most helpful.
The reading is 29.95 inHg
